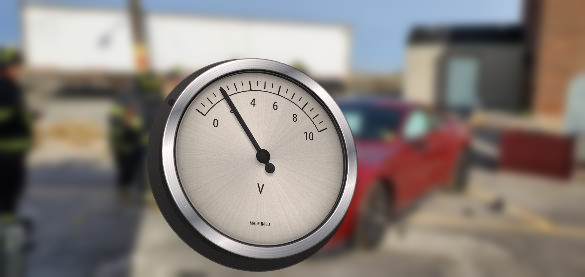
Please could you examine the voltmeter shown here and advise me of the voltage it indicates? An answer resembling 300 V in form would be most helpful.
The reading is 2 V
